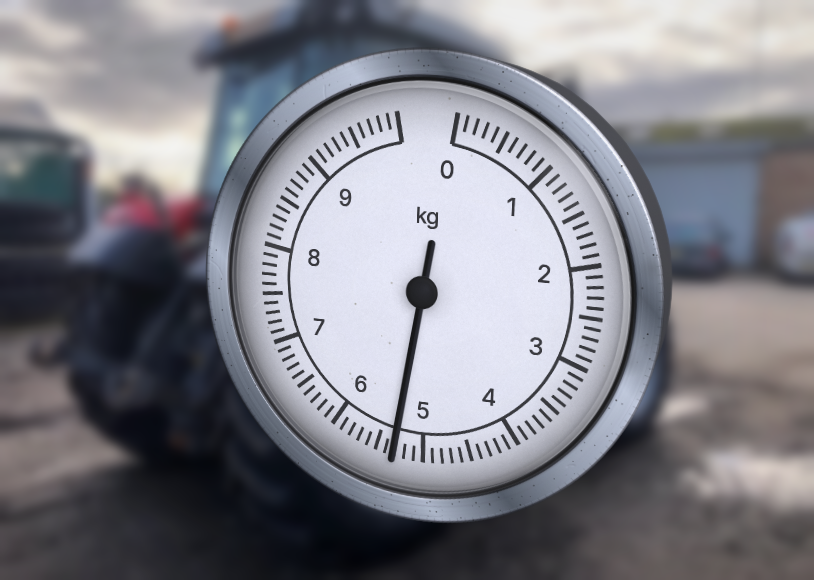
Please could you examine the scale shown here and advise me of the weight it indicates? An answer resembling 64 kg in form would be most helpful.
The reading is 5.3 kg
